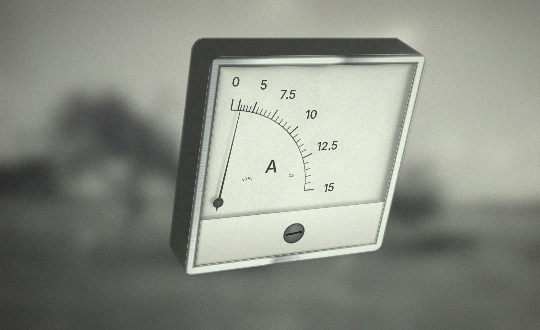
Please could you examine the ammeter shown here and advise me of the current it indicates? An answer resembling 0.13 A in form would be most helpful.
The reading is 2.5 A
